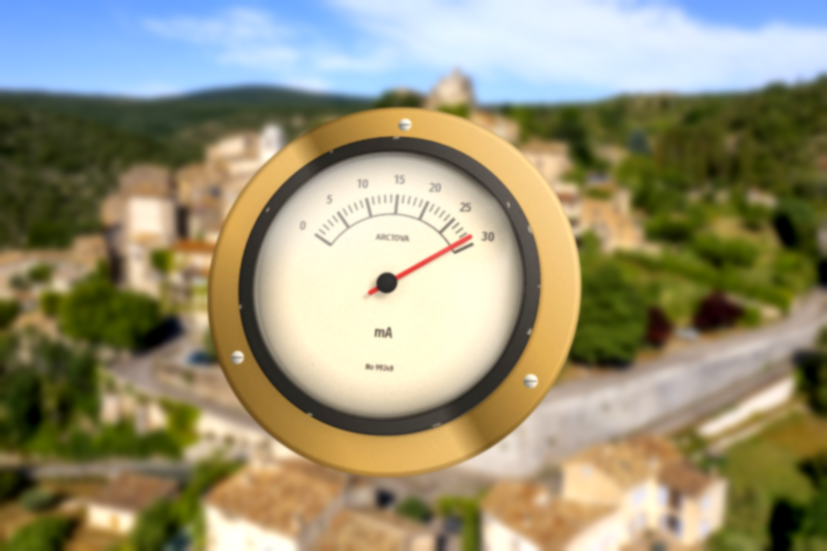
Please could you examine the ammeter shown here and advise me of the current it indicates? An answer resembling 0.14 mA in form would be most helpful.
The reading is 29 mA
